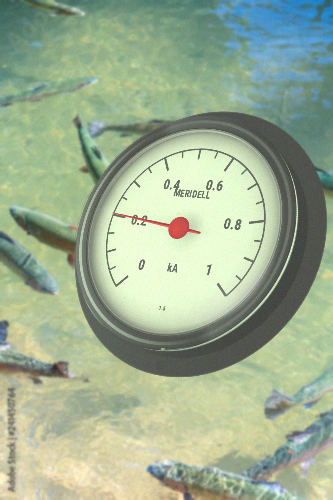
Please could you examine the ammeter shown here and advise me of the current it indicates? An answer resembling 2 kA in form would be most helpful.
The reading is 0.2 kA
